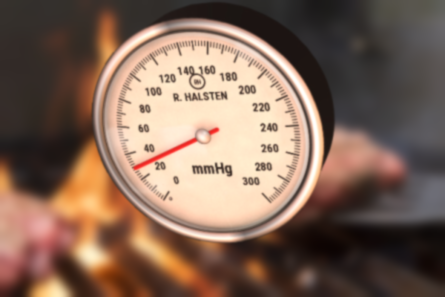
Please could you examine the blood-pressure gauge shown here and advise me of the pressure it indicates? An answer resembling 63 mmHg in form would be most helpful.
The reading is 30 mmHg
